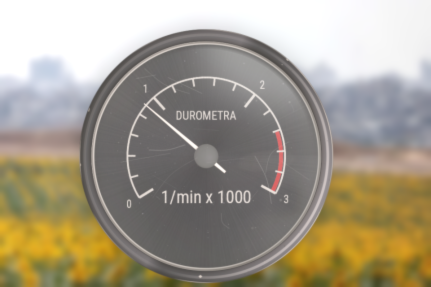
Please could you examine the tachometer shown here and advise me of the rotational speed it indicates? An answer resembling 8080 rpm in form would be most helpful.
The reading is 900 rpm
